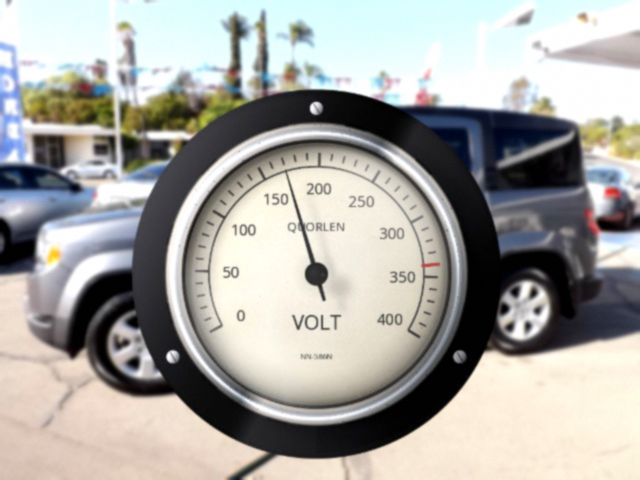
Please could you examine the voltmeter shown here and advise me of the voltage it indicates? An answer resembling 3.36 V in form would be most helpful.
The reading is 170 V
